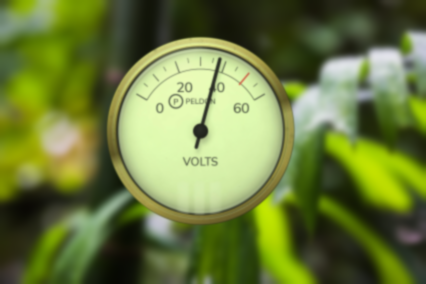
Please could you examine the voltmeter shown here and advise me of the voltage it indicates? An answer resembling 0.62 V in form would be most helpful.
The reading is 37.5 V
